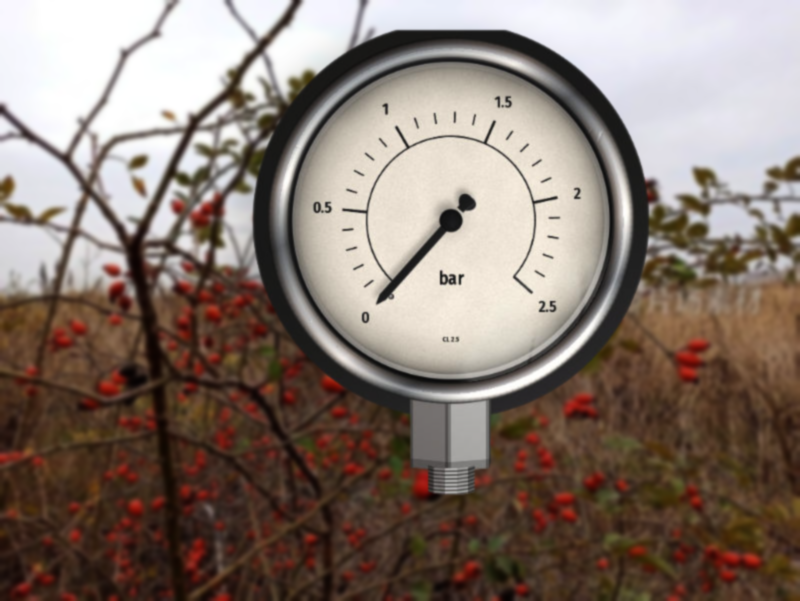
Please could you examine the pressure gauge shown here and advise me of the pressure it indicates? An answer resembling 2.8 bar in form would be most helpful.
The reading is 0 bar
